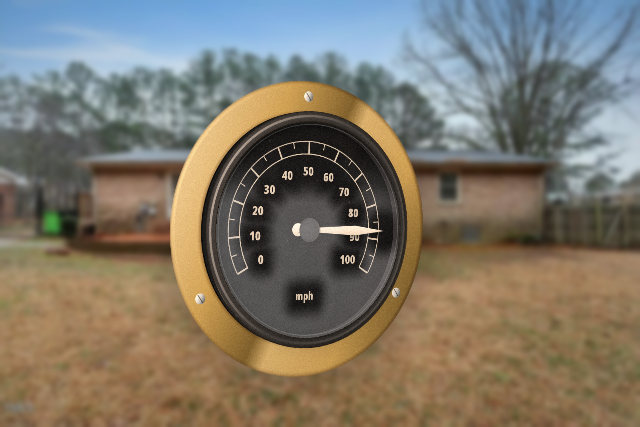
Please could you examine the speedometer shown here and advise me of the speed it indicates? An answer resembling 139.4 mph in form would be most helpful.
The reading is 87.5 mph
